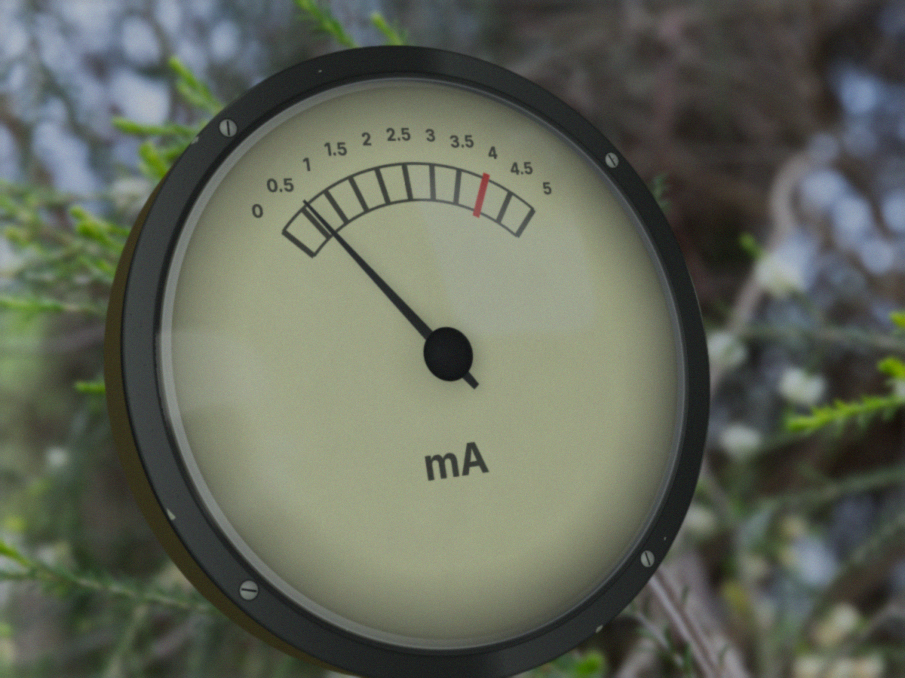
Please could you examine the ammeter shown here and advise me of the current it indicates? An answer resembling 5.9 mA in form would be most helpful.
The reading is 0.5 mA
